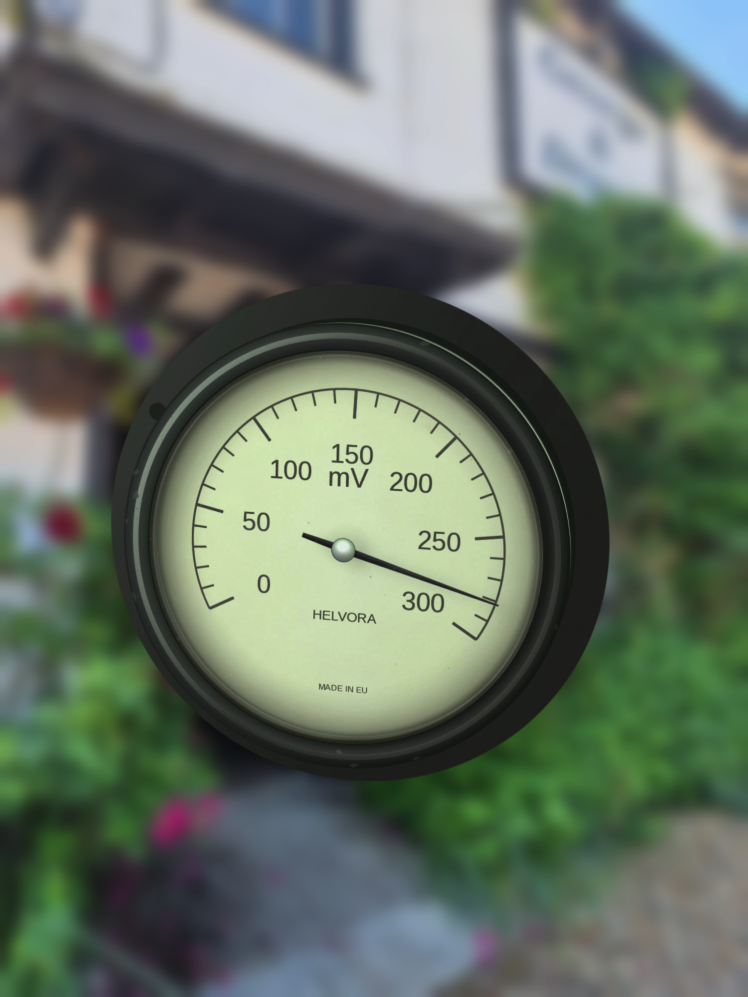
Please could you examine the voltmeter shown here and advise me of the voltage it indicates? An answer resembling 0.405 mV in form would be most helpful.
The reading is 280 mV
